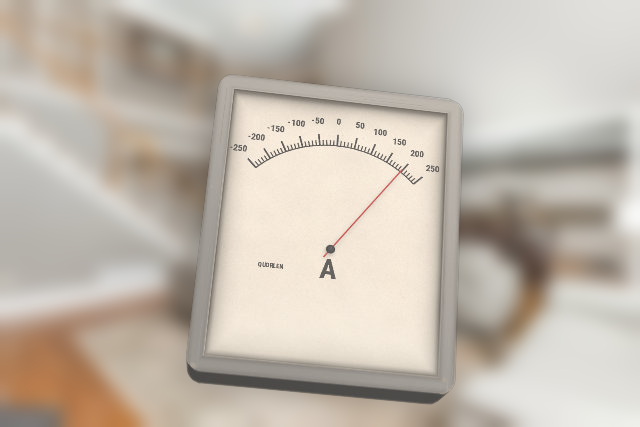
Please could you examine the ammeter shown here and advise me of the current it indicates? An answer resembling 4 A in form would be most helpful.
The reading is 200 A
